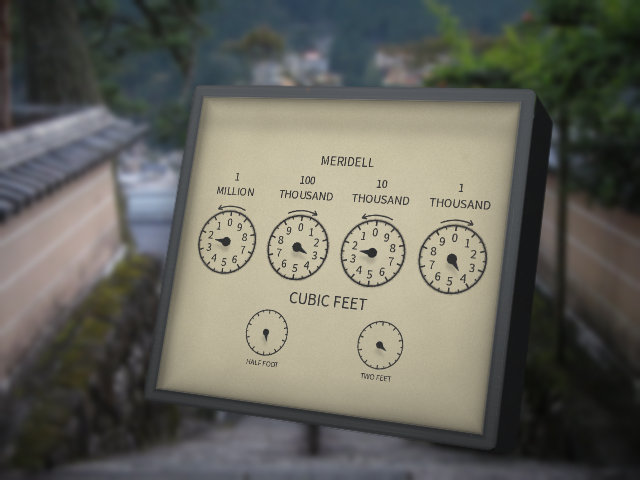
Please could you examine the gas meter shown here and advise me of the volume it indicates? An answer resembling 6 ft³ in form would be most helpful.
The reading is 232400 ft³
